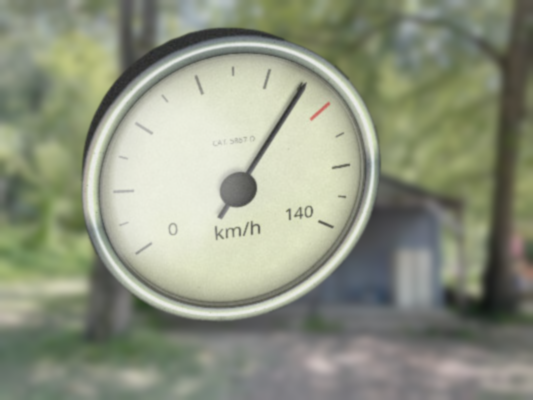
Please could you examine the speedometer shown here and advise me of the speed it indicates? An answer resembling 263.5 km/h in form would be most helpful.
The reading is 90 km/h
